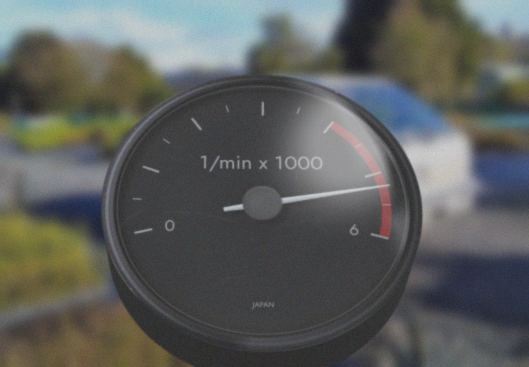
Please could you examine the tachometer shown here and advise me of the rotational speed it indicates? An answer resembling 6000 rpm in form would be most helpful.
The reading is 5250 rpm
